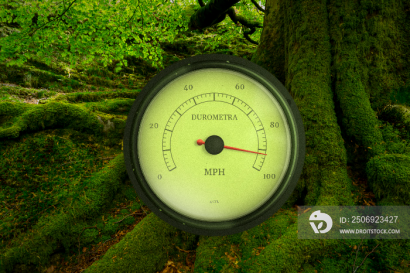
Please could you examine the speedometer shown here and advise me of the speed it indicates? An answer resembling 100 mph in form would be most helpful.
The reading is 92 mph
